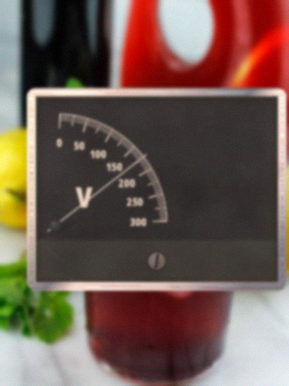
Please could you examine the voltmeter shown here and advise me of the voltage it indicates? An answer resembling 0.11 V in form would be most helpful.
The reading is 175 V
